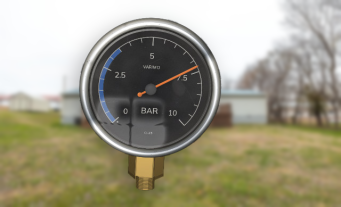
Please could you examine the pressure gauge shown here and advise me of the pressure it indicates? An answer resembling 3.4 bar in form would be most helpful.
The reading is 7.25 bar
